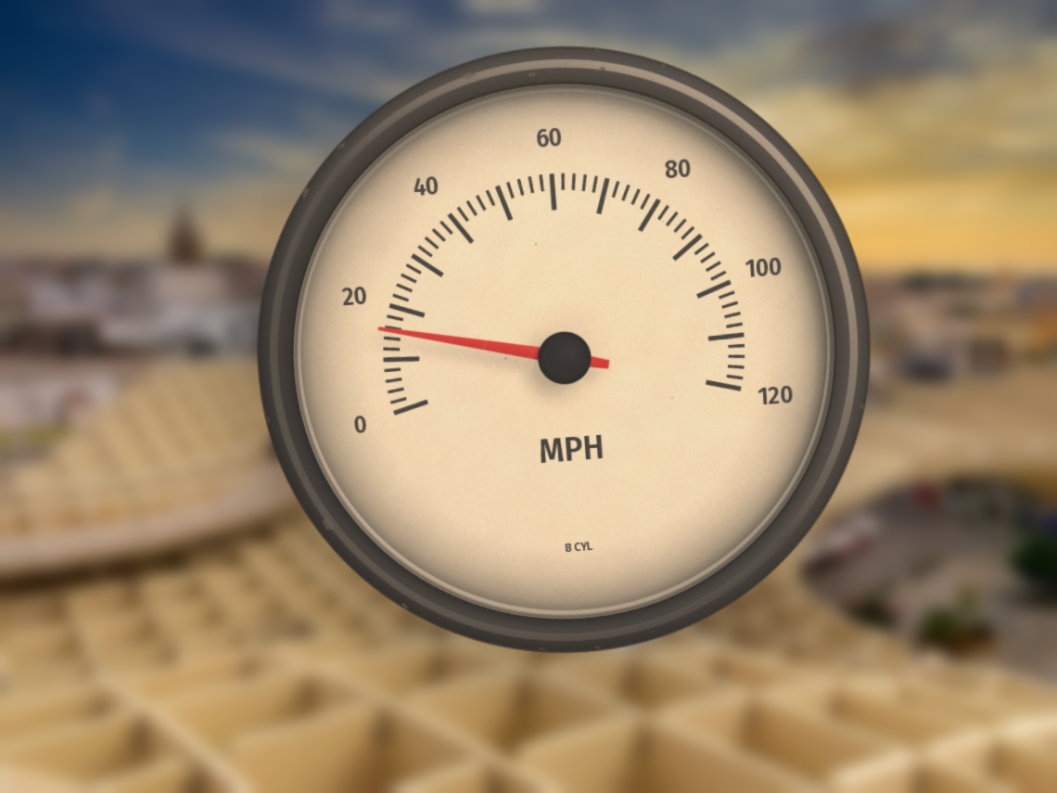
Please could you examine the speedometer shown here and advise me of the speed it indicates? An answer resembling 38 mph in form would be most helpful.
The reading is 16 mph
